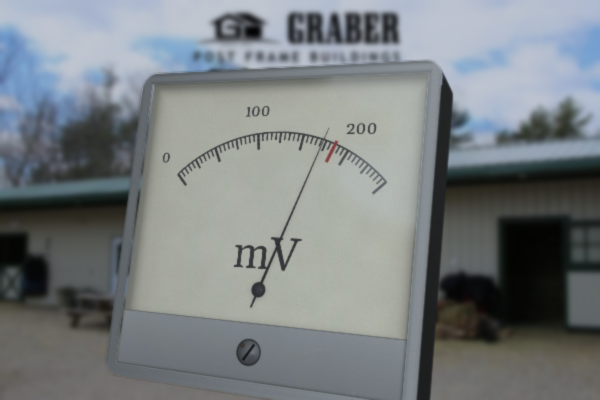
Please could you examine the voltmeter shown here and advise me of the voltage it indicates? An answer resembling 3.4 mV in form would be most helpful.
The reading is 175 mV
